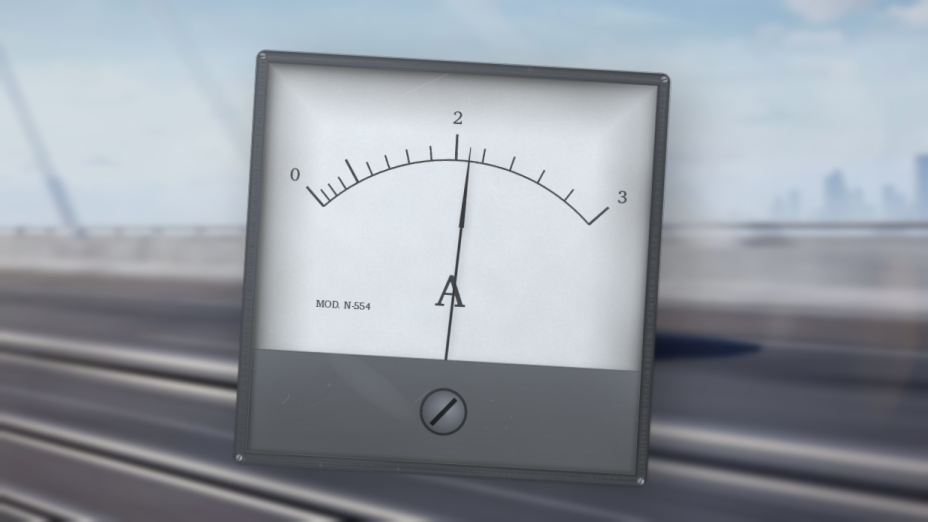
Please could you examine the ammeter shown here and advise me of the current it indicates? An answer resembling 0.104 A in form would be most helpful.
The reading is 2.1 A
